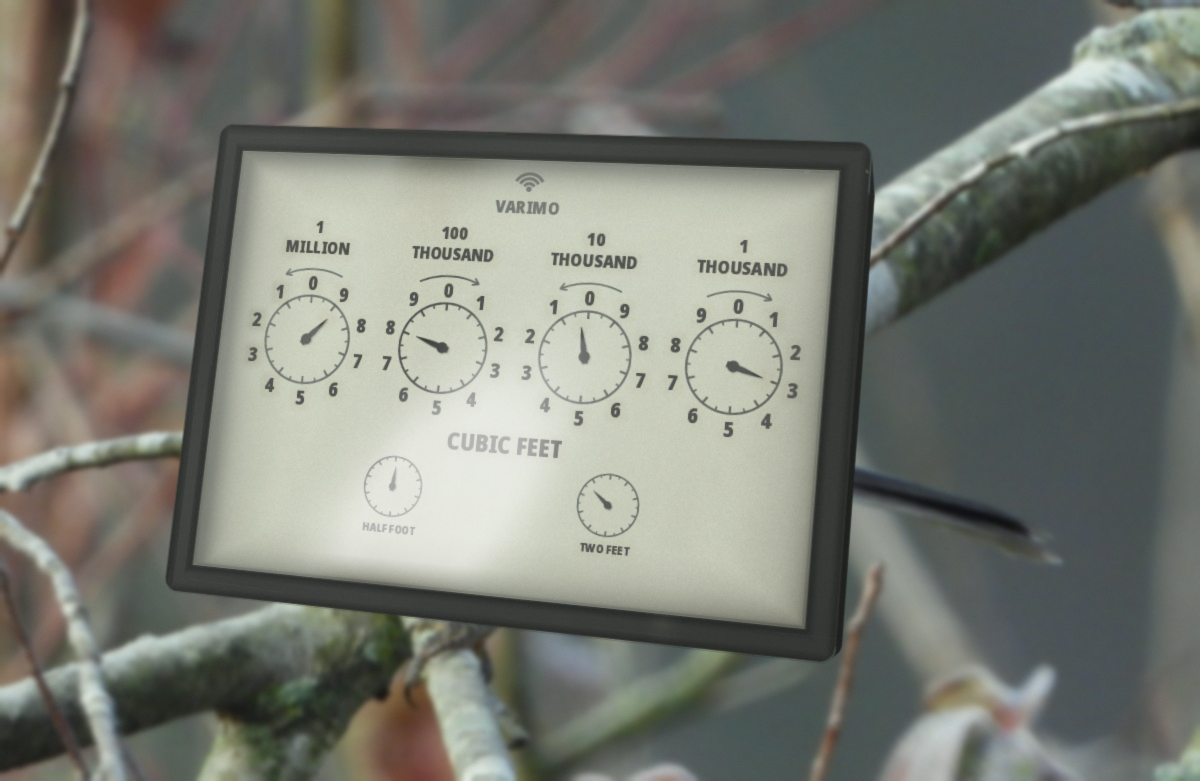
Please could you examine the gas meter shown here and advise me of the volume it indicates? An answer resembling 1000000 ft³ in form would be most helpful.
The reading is 880300 ft³
